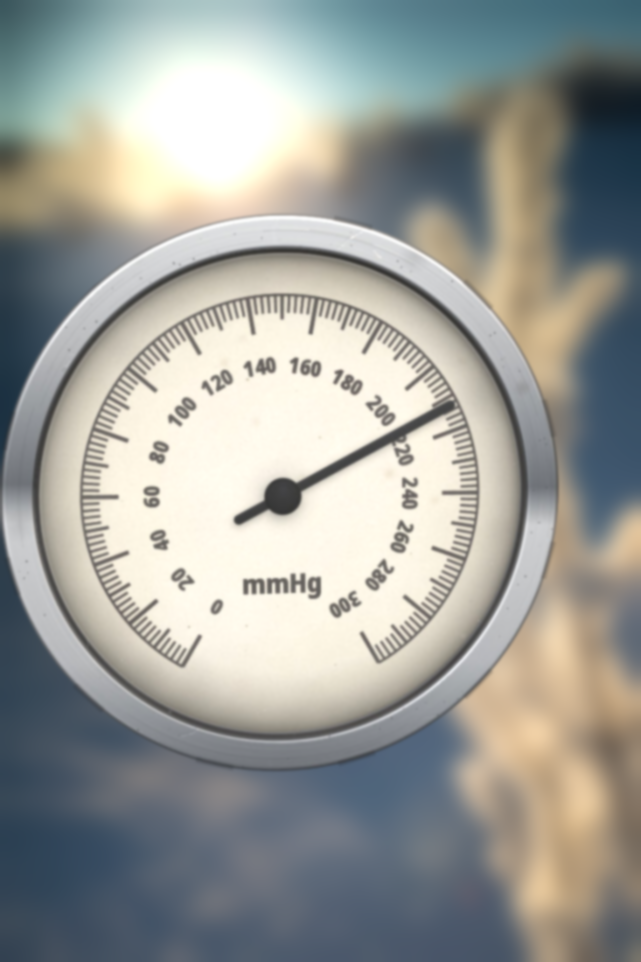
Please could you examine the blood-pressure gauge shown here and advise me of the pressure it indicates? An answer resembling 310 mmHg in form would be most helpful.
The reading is 212 mmHg
